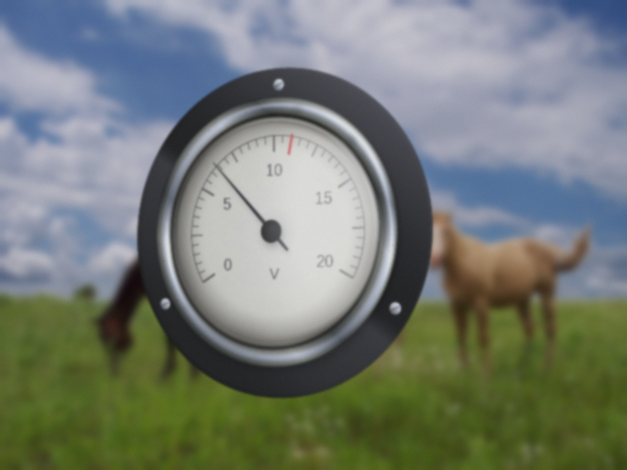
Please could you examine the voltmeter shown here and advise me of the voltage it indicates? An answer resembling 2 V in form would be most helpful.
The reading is 6.5 V
